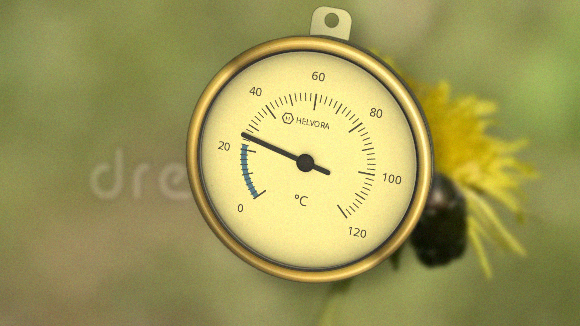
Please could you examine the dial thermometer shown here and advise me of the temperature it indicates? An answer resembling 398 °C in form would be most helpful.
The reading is 26 °C
